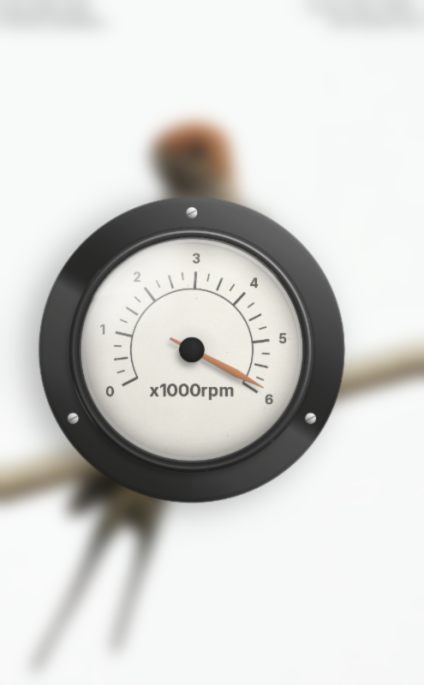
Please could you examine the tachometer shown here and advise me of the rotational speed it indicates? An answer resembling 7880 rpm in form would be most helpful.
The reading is 5875 rpm
